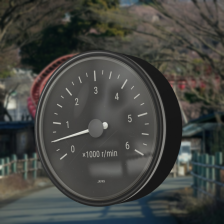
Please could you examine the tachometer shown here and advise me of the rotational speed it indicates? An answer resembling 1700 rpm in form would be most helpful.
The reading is 500 rpm
